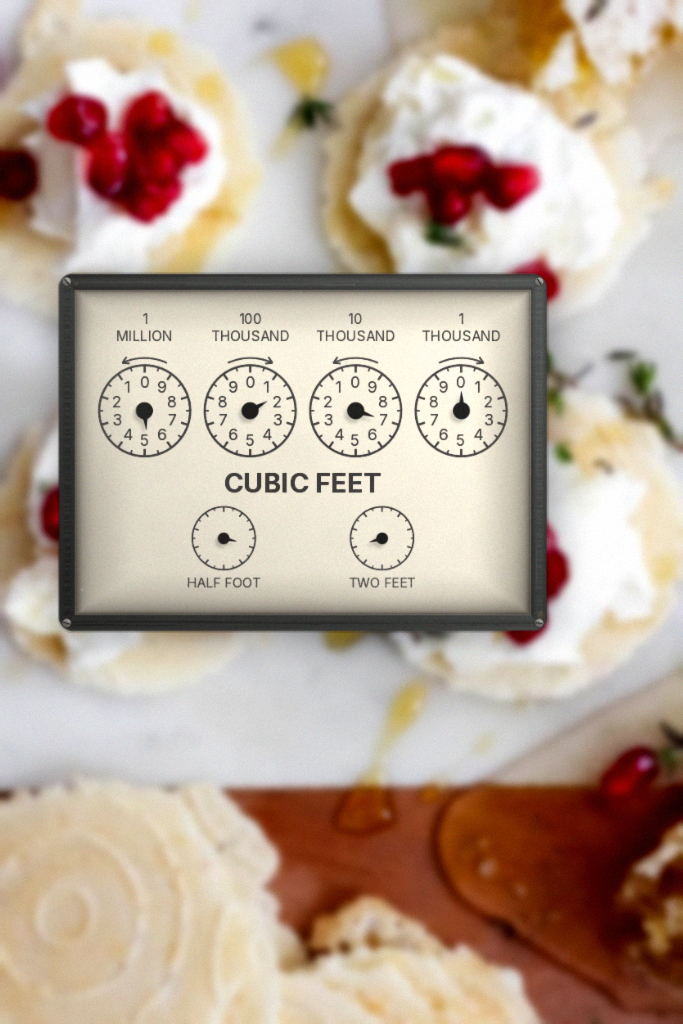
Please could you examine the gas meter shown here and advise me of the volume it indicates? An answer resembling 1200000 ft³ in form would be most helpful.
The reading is 517000 ft³
